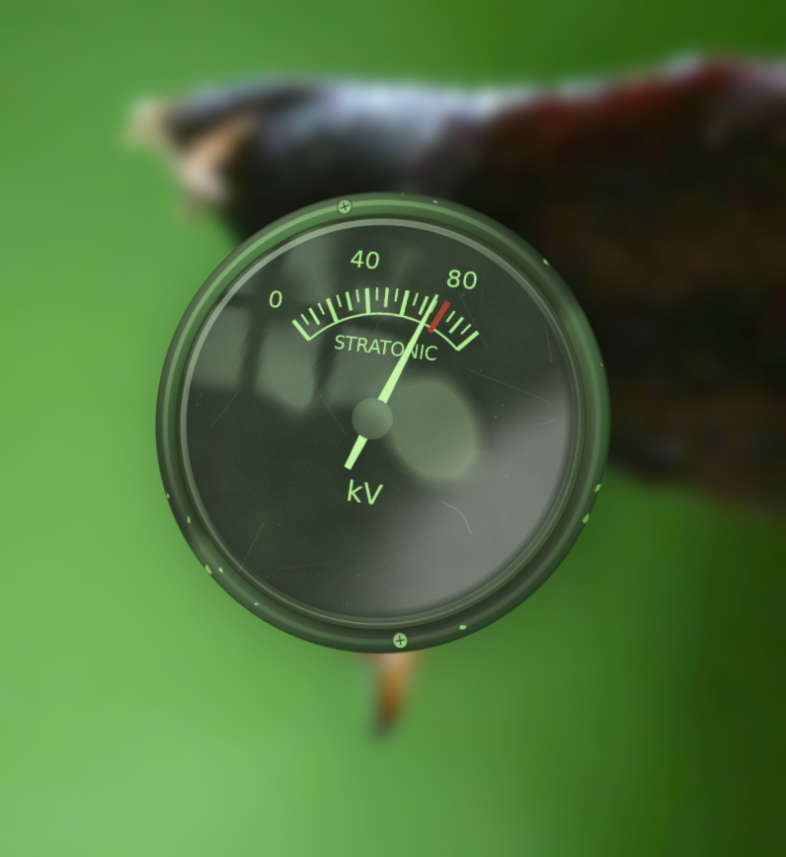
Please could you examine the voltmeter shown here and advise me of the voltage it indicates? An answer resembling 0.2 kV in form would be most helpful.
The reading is 75 kV
